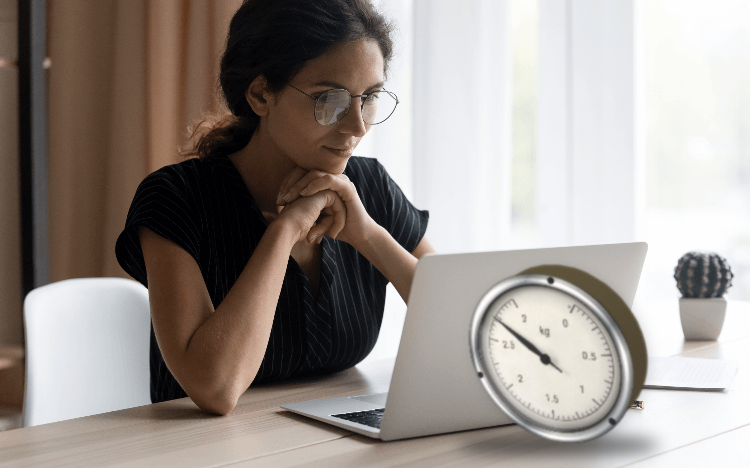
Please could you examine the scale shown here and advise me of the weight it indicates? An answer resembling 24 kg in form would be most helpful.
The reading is 2.75 kg
